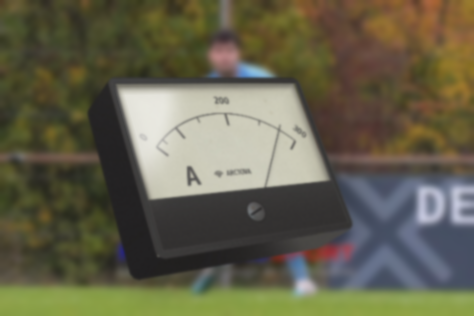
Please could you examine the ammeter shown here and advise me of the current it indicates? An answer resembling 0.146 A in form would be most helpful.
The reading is 275 A
